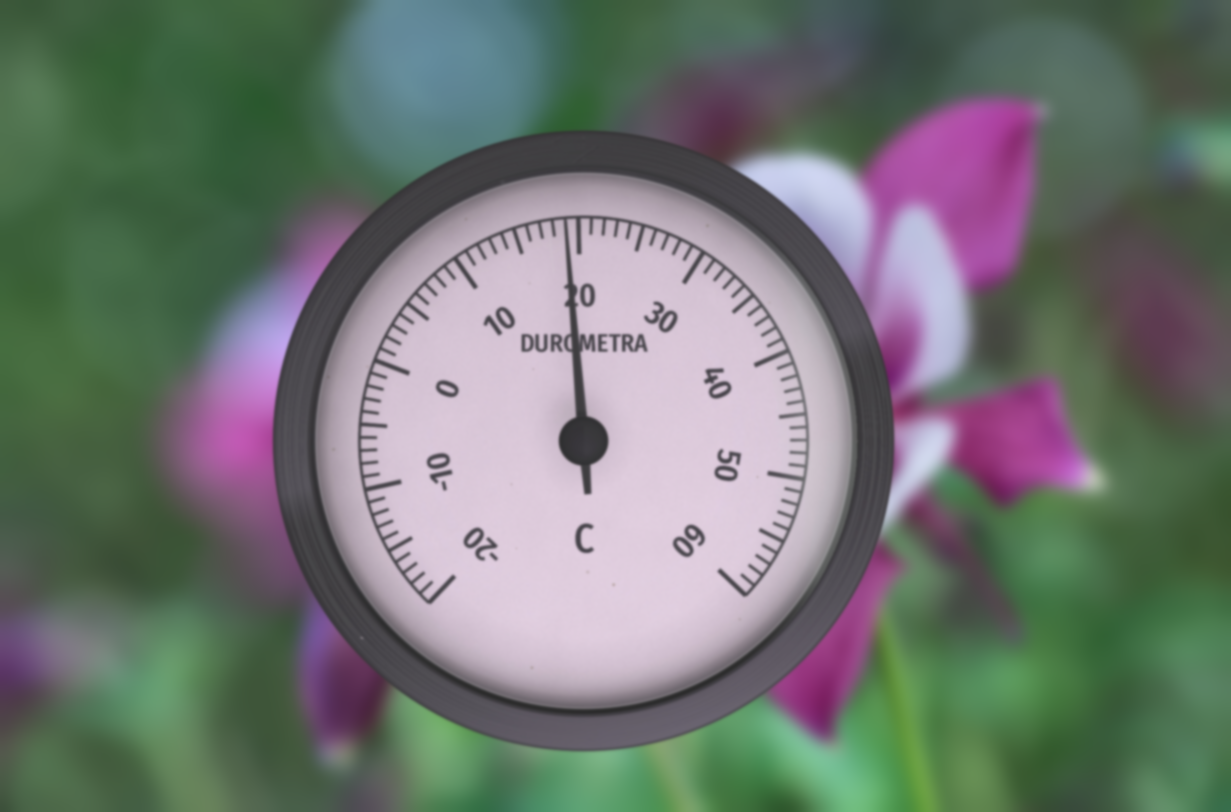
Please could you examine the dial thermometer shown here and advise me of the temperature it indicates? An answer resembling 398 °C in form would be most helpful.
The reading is 19 °C
